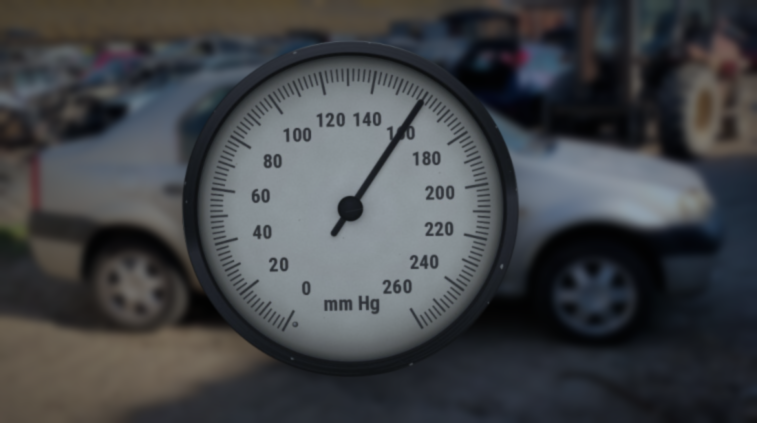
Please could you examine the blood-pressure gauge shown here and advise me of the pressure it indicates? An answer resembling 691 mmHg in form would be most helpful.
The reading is 160 mmHg
